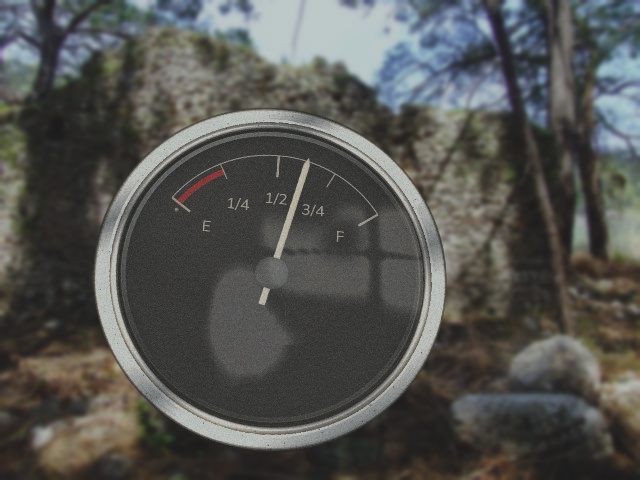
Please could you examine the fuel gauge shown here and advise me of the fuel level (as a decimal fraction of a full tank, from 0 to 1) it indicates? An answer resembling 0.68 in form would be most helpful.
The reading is 0.625
